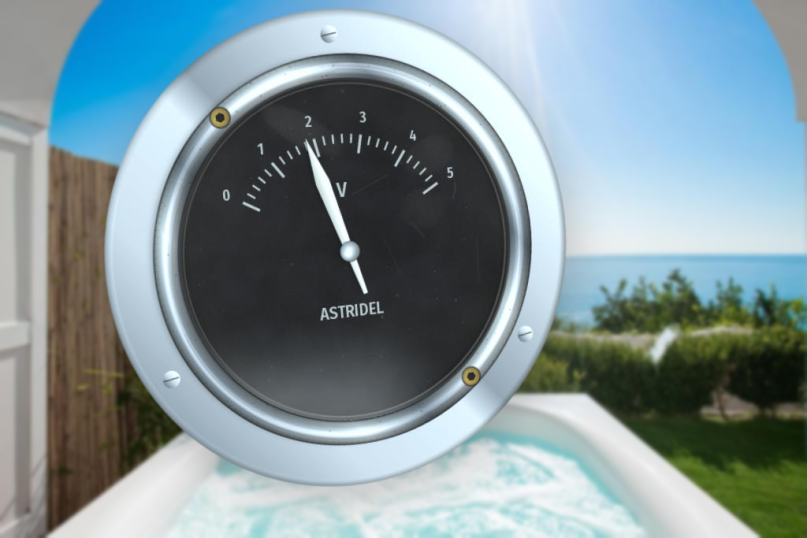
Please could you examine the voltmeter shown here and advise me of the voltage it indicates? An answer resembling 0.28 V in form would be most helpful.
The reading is 1.8 V
